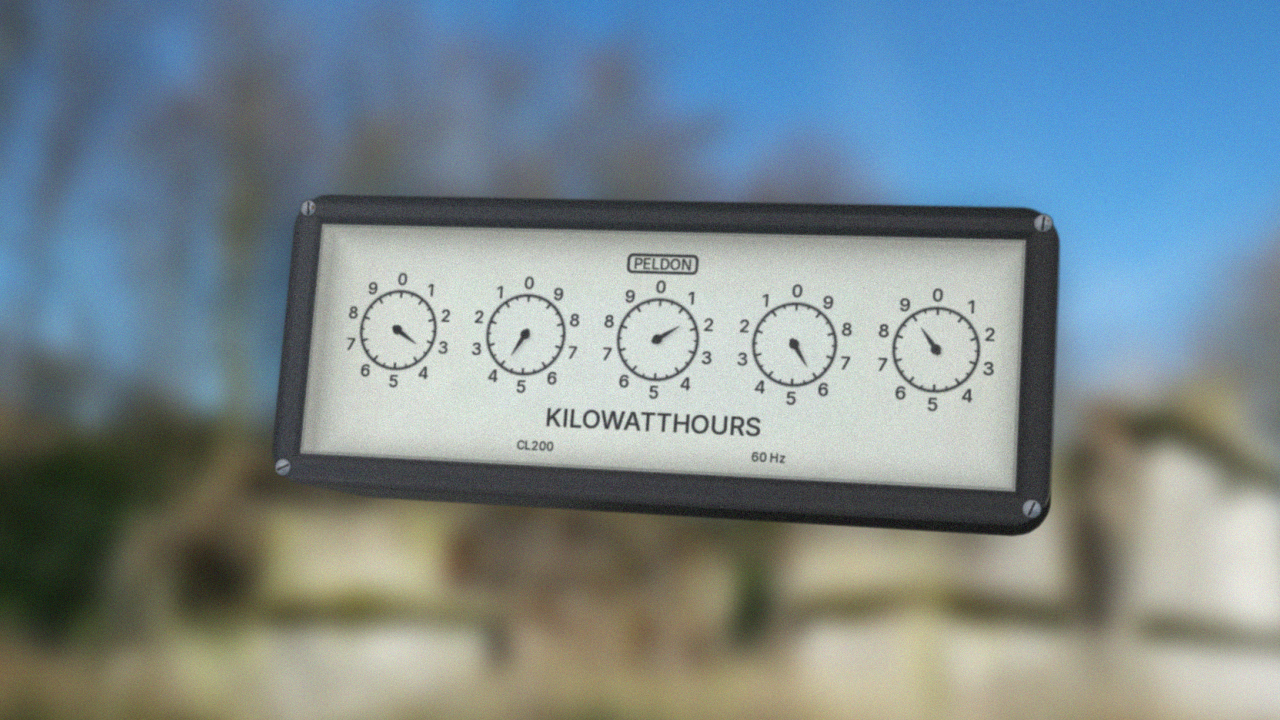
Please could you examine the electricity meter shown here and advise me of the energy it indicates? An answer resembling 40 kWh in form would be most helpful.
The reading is 34159 kWh
